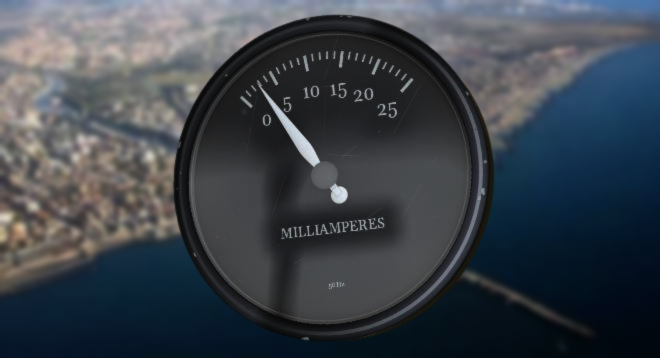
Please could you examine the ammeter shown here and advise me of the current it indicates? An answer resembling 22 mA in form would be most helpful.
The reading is 3 mA
